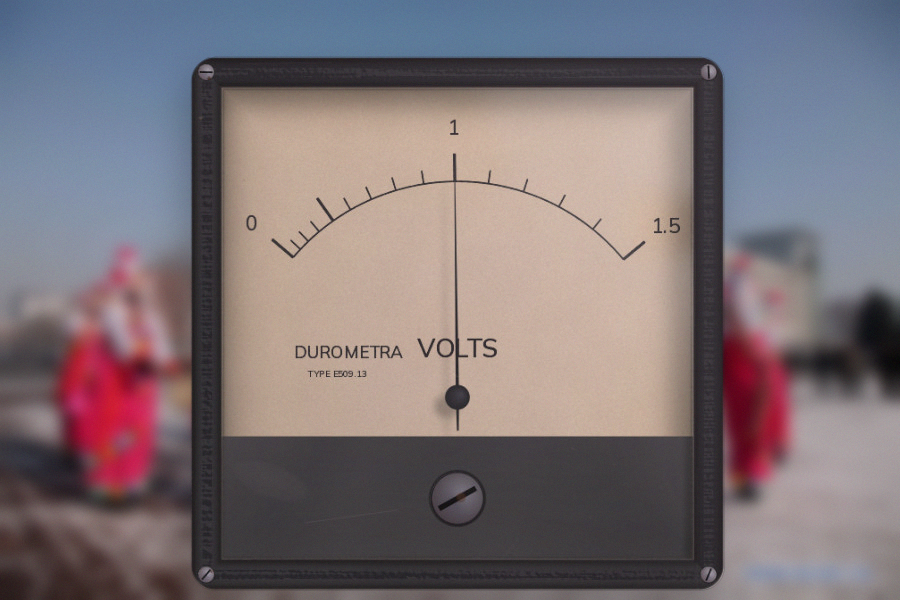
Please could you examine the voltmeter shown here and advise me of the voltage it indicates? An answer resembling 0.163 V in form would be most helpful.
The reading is 1 V
